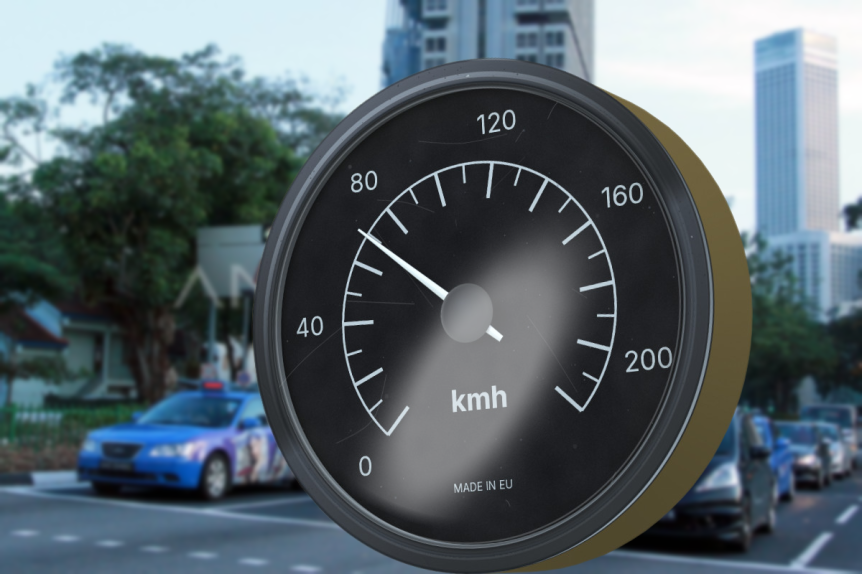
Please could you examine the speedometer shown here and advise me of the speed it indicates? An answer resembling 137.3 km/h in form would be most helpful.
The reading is 70 km/h
